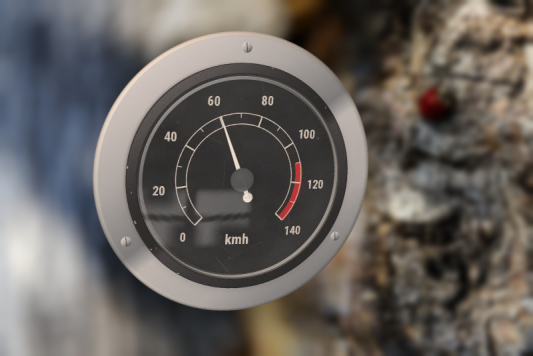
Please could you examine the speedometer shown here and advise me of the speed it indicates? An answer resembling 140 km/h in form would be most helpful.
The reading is 60 km/h
